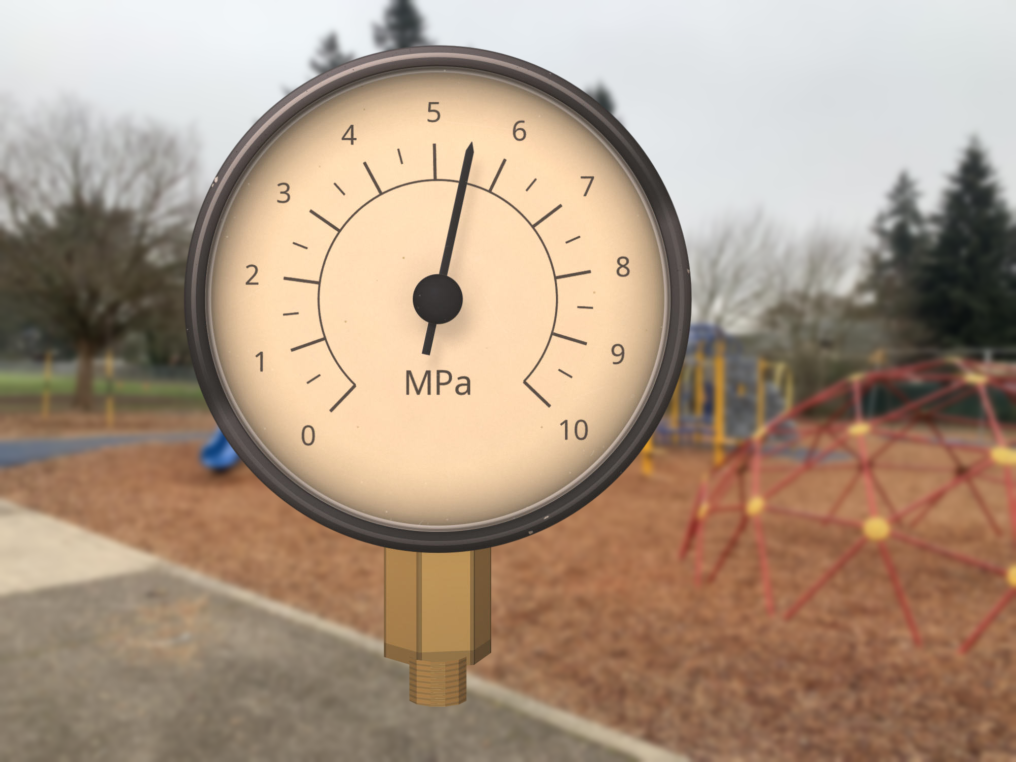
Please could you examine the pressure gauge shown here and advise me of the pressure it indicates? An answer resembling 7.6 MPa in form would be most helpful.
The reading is 5.5 MPa
